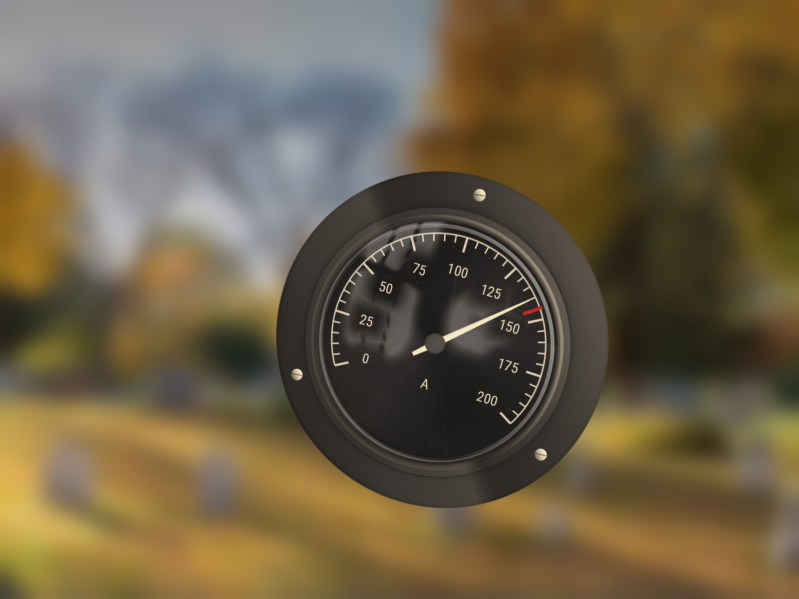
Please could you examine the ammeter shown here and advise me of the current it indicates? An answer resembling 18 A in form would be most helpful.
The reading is 140 A
